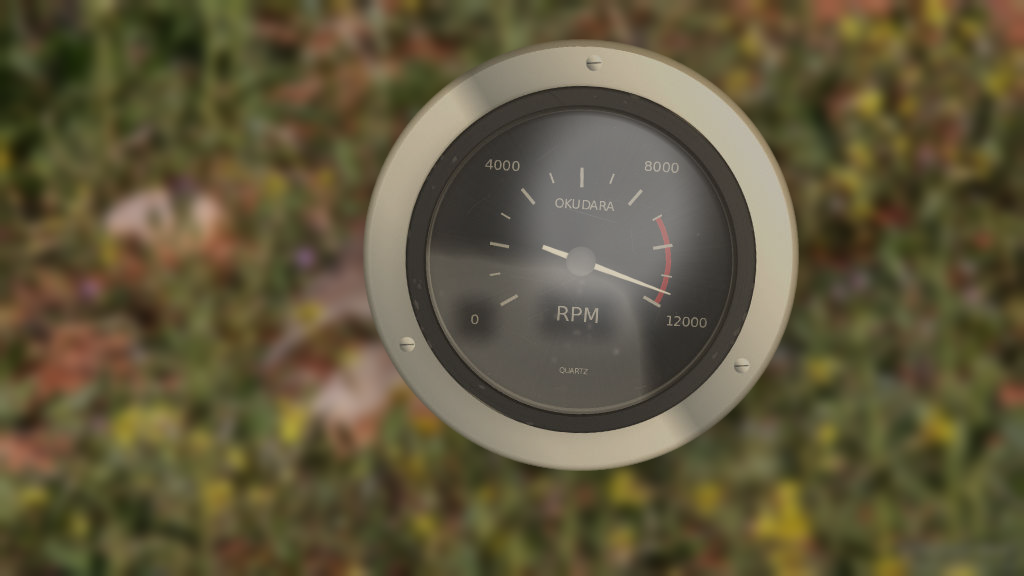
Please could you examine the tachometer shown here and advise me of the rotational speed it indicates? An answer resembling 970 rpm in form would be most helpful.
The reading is 11500 rpm
